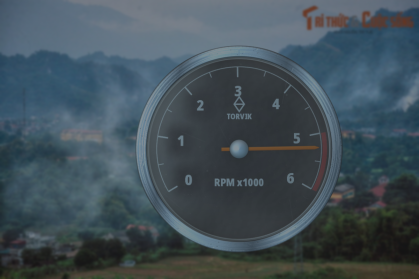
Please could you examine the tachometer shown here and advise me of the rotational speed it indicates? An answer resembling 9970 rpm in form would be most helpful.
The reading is 5250 rpm
